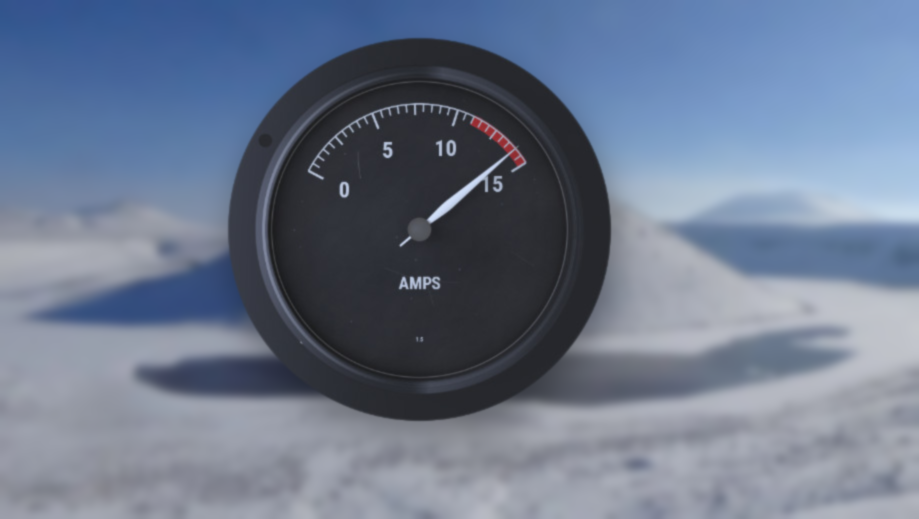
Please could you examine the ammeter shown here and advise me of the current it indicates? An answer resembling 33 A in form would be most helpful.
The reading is 14 A
